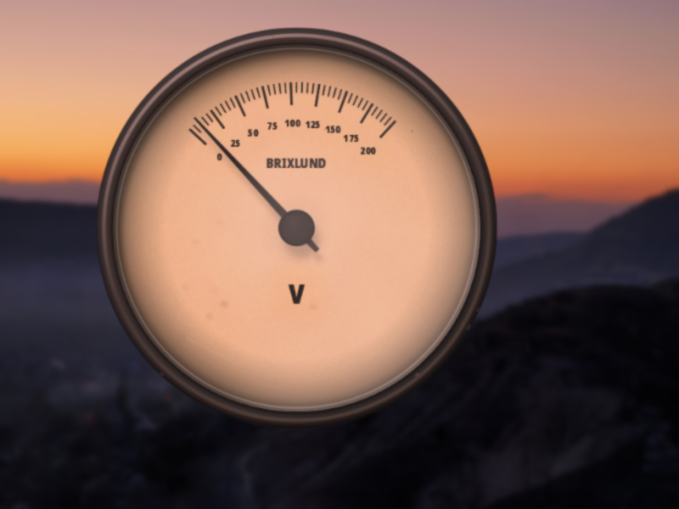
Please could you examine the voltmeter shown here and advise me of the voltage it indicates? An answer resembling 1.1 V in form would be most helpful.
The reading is 10 V
